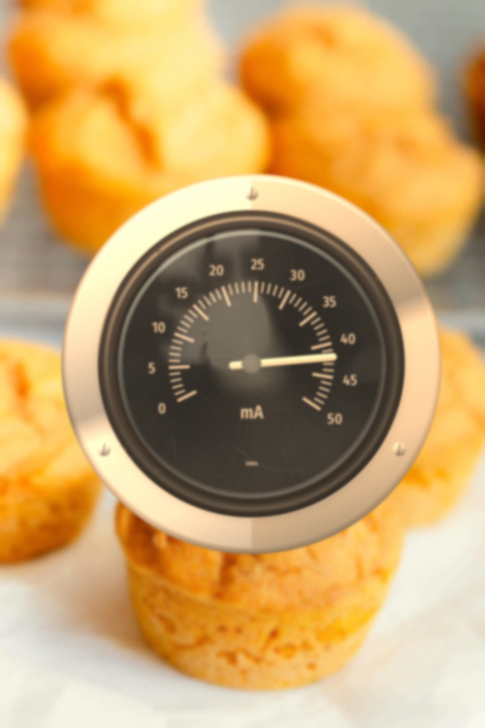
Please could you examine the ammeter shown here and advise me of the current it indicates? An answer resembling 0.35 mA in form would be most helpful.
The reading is 42 mA
